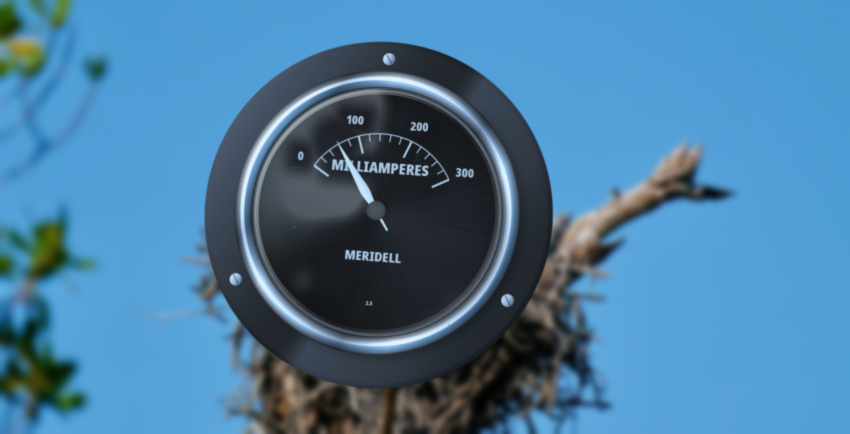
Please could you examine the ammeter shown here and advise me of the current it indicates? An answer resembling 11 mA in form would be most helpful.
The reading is 60 mA
